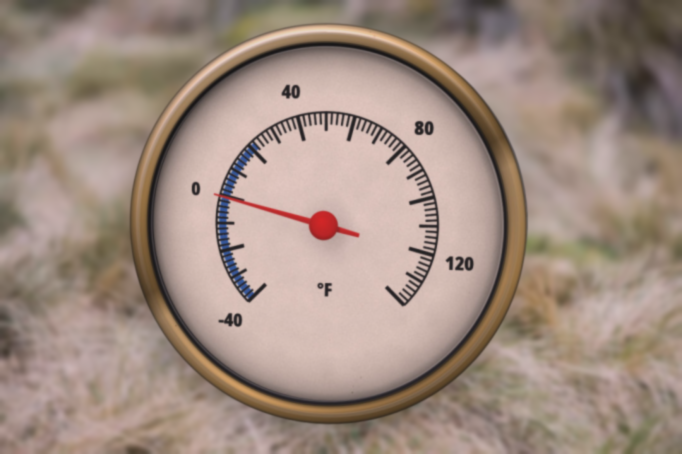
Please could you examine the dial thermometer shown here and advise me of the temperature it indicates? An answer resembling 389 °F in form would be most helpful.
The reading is 0 °F
